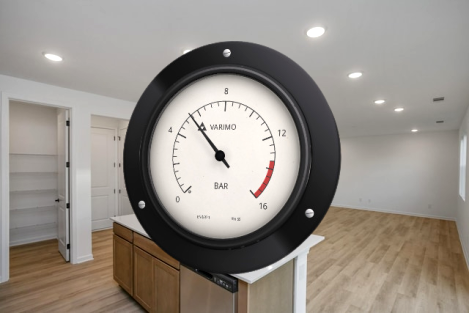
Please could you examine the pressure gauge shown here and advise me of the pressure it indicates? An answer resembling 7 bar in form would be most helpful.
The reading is 5.5 bar
